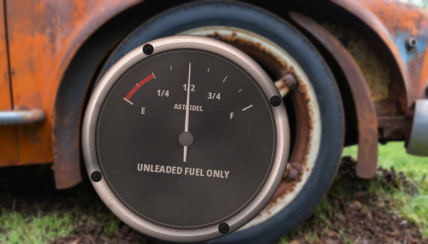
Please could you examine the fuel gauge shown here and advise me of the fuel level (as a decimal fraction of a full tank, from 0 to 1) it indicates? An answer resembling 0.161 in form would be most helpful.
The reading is 0.5
